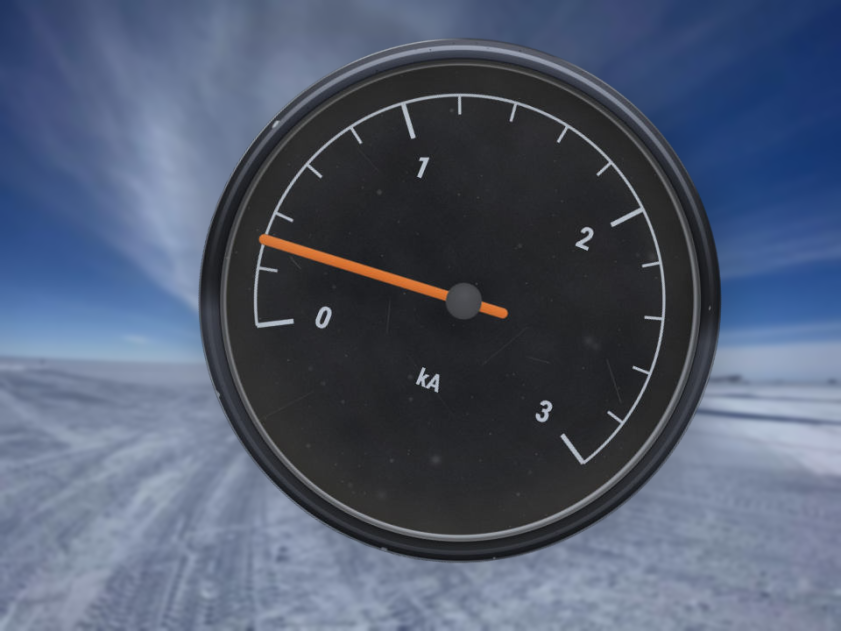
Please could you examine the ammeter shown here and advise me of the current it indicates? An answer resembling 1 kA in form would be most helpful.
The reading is 0.3 kA
